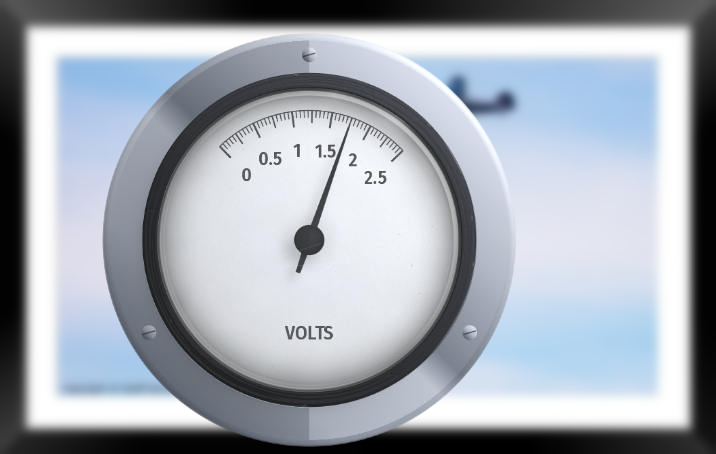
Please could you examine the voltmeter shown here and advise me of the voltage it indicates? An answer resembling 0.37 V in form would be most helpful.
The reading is 1.75 V
